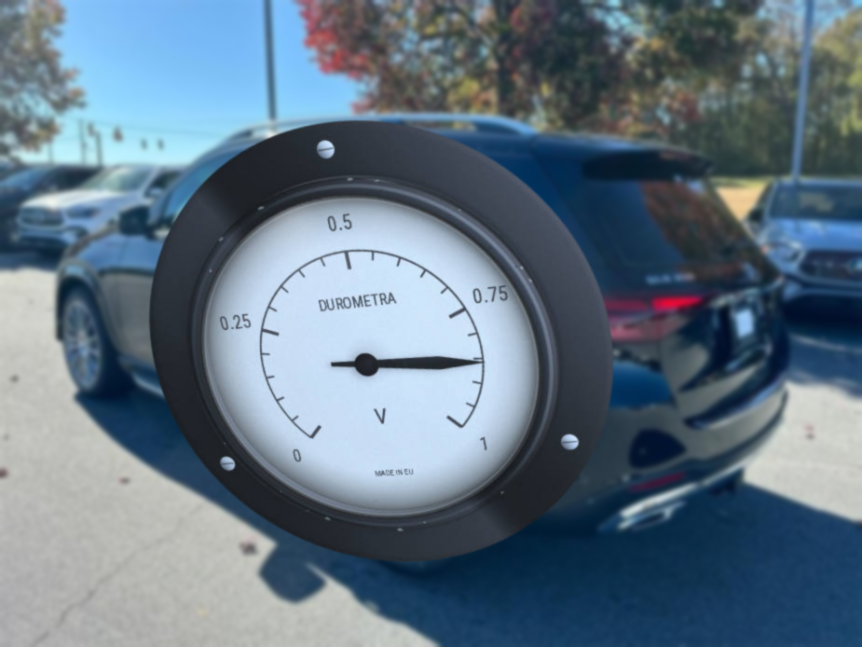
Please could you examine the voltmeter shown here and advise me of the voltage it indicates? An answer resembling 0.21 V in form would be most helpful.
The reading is 0.85 V
